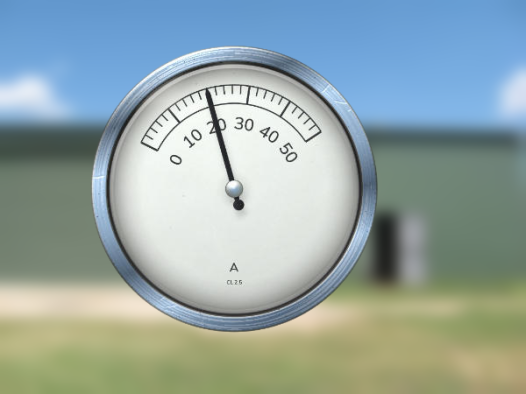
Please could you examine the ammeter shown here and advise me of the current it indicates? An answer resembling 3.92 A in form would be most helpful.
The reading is 20 A
